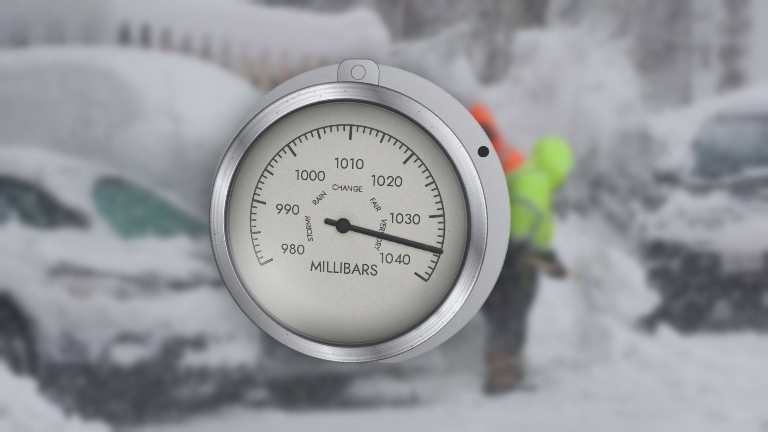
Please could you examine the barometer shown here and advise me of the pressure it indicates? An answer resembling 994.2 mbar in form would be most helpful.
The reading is 1035 mbar
